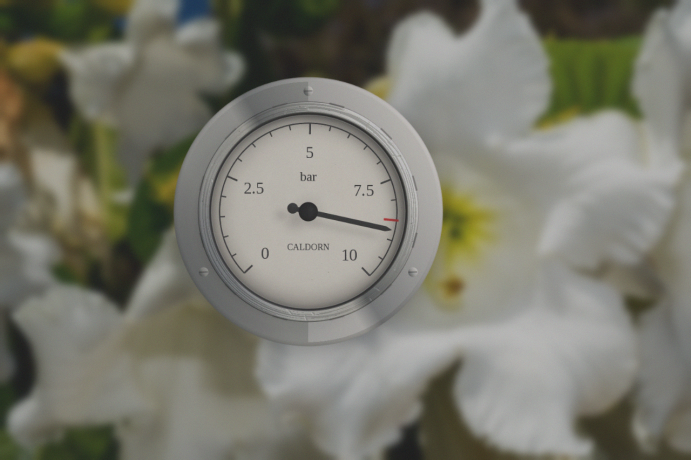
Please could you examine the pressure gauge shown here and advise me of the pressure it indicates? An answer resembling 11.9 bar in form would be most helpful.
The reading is 8.75 bar
